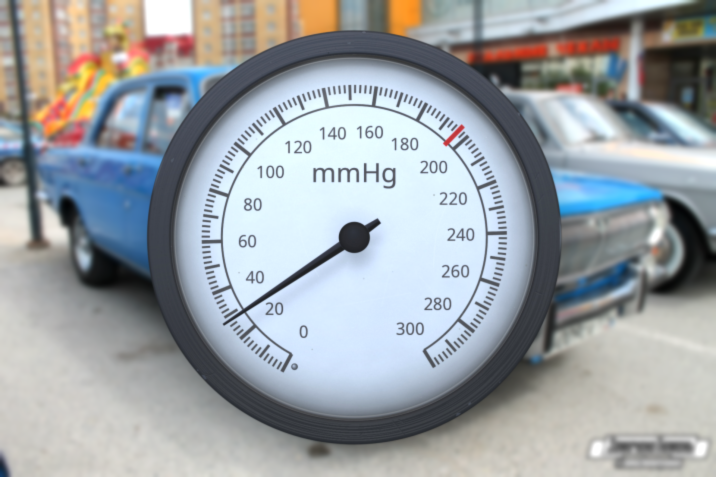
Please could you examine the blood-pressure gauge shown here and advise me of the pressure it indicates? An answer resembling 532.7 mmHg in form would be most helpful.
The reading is 28 mmHg
